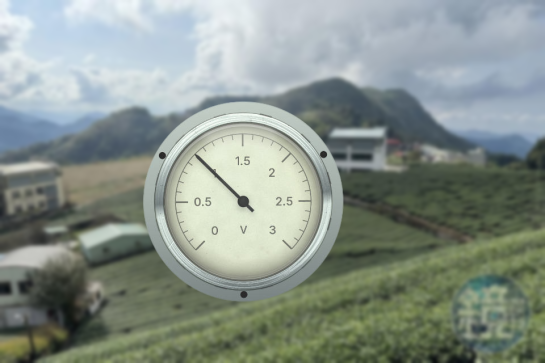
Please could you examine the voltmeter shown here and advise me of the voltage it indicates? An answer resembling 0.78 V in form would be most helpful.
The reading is 1 V
